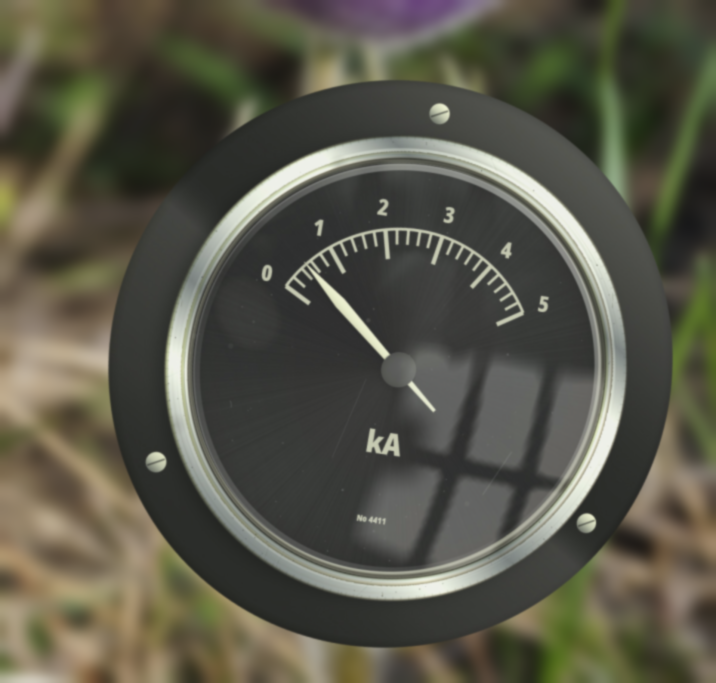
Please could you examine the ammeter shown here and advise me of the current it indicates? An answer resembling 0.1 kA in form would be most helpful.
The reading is 0.5 kA
